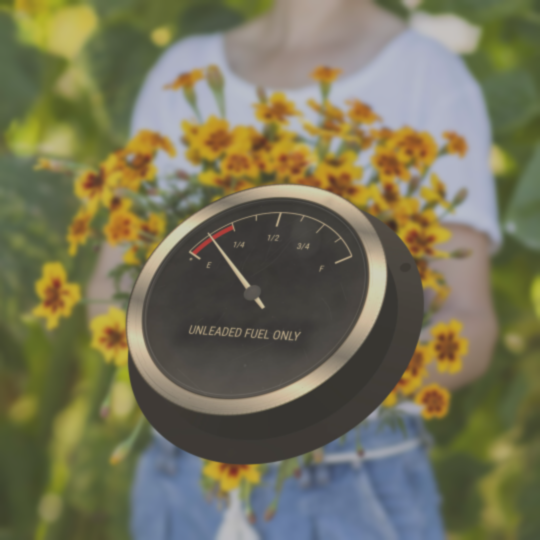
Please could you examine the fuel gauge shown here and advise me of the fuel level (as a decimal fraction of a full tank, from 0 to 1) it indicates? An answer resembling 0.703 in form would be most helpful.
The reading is 0.125
